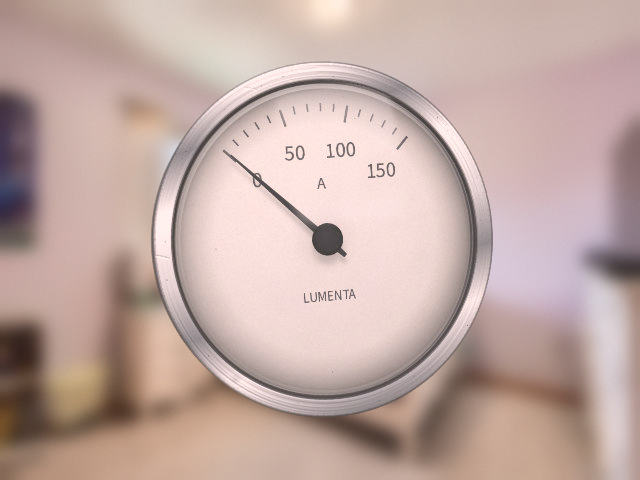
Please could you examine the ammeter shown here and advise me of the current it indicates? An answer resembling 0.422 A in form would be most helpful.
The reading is 0 A
